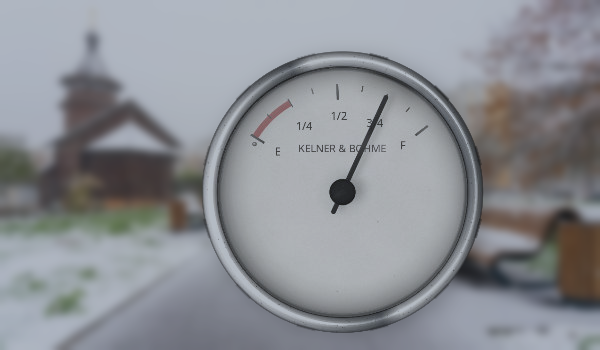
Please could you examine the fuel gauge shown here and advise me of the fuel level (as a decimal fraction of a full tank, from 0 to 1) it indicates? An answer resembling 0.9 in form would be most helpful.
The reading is 0.75
